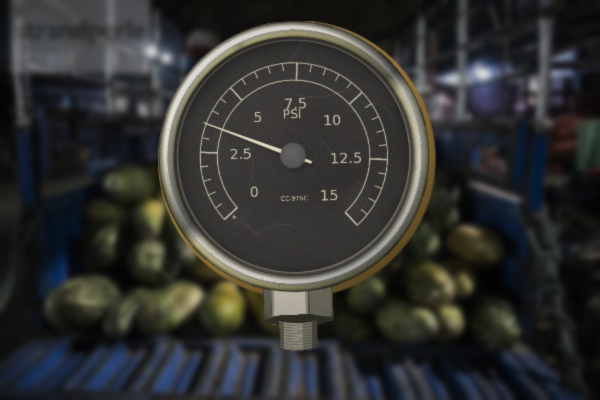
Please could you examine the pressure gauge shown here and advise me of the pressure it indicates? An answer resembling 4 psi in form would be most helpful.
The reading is 3.5 psi
